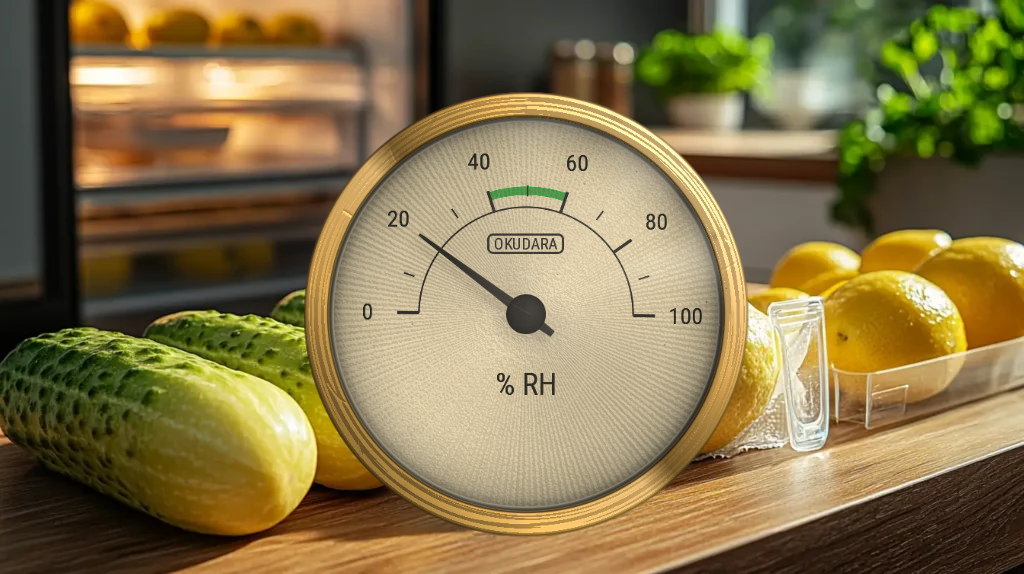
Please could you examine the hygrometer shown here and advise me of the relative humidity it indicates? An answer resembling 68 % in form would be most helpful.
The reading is 20 %
